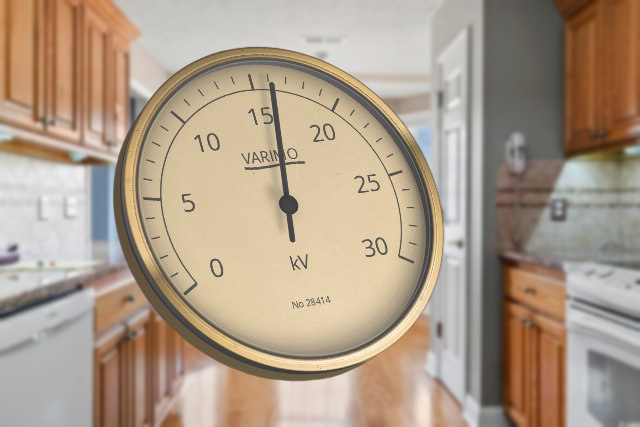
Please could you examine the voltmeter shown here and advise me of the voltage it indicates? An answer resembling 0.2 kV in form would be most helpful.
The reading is 16 kV
